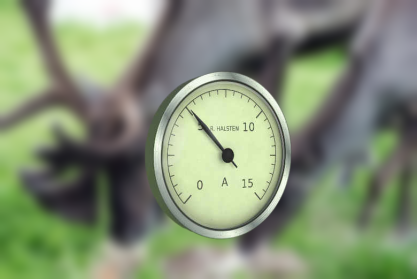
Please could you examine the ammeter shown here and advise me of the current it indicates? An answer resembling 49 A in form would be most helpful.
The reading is 5 A
